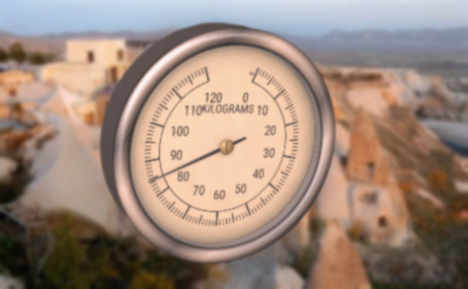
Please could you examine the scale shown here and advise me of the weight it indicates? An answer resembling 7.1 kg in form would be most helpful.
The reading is 85 kg
